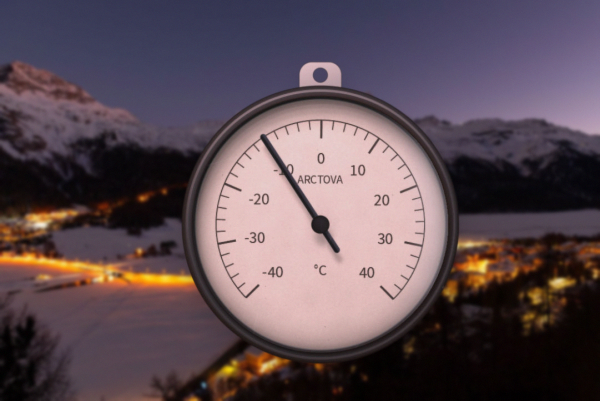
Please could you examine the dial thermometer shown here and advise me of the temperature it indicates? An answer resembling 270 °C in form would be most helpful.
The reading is -10 °C
